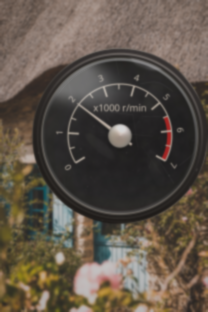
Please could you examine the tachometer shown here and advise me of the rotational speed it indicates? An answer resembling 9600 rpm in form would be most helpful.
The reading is 2000 rpm
